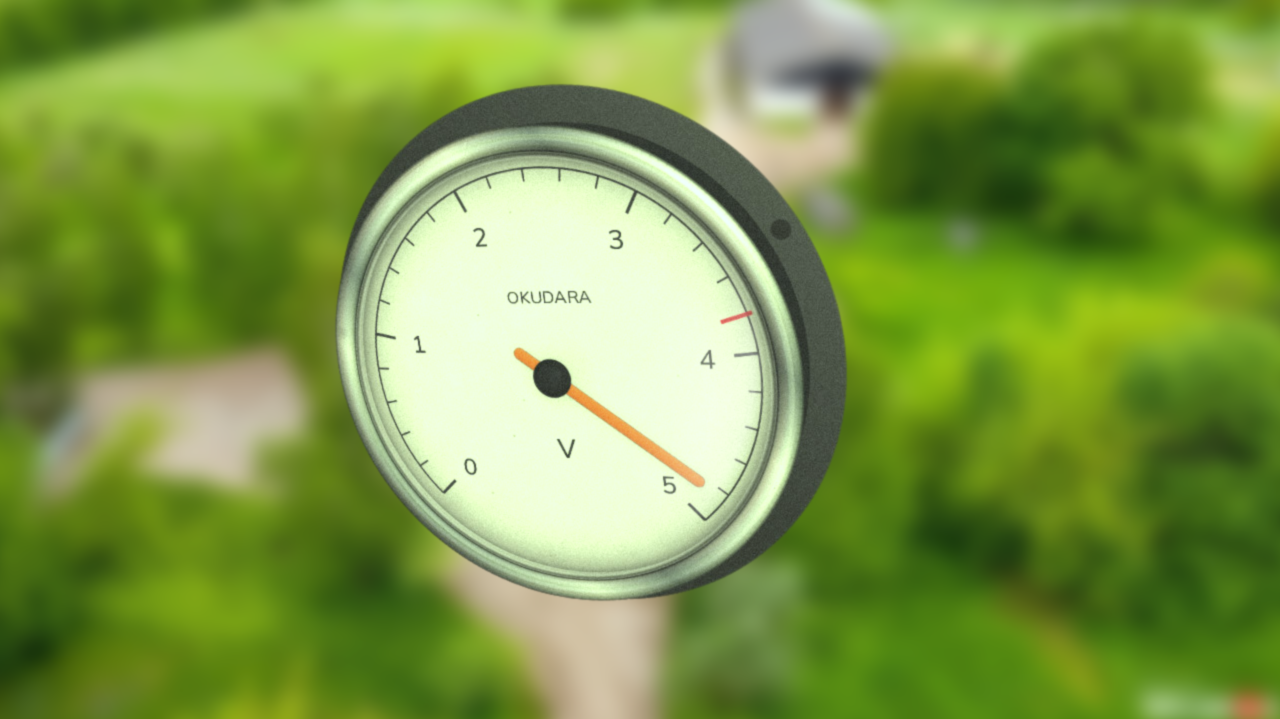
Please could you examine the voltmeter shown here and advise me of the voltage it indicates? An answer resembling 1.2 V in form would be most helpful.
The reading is 4.8 V
